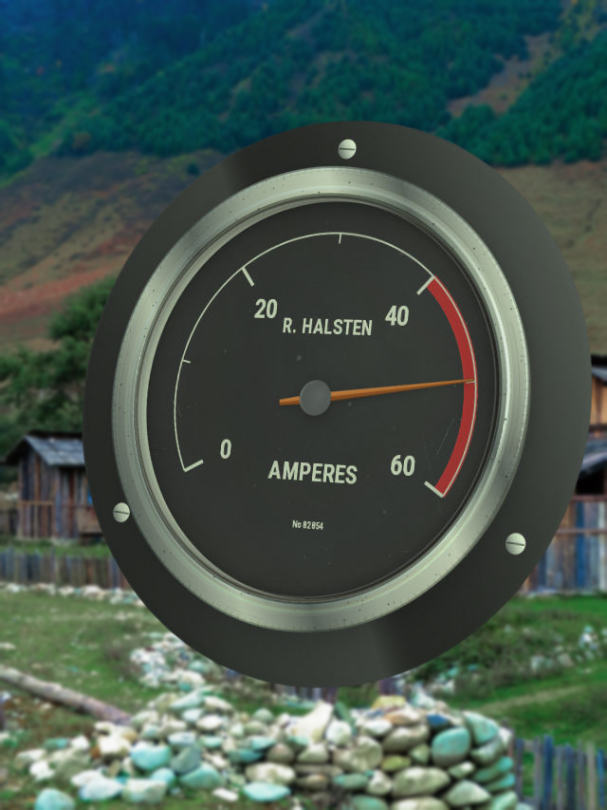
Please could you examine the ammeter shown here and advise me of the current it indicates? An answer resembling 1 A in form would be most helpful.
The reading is 50 A
